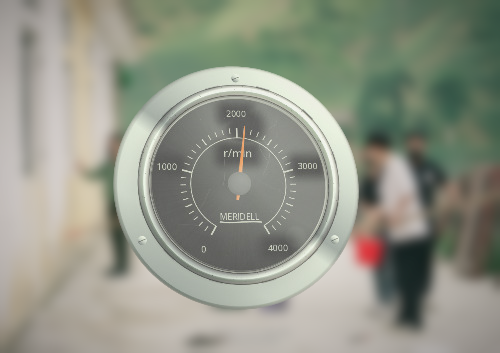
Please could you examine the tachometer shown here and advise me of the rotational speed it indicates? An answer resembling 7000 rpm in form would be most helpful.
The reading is 2100 rpm
